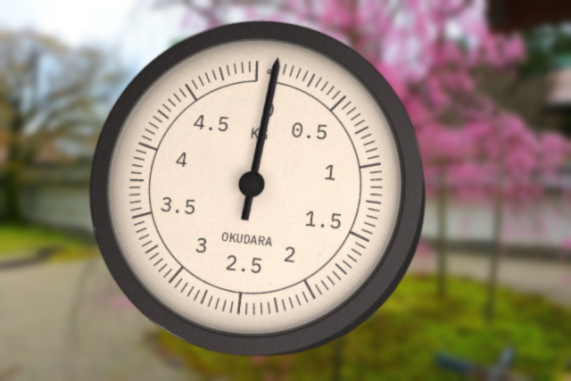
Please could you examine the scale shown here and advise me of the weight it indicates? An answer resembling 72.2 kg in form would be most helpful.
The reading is 0 kg
